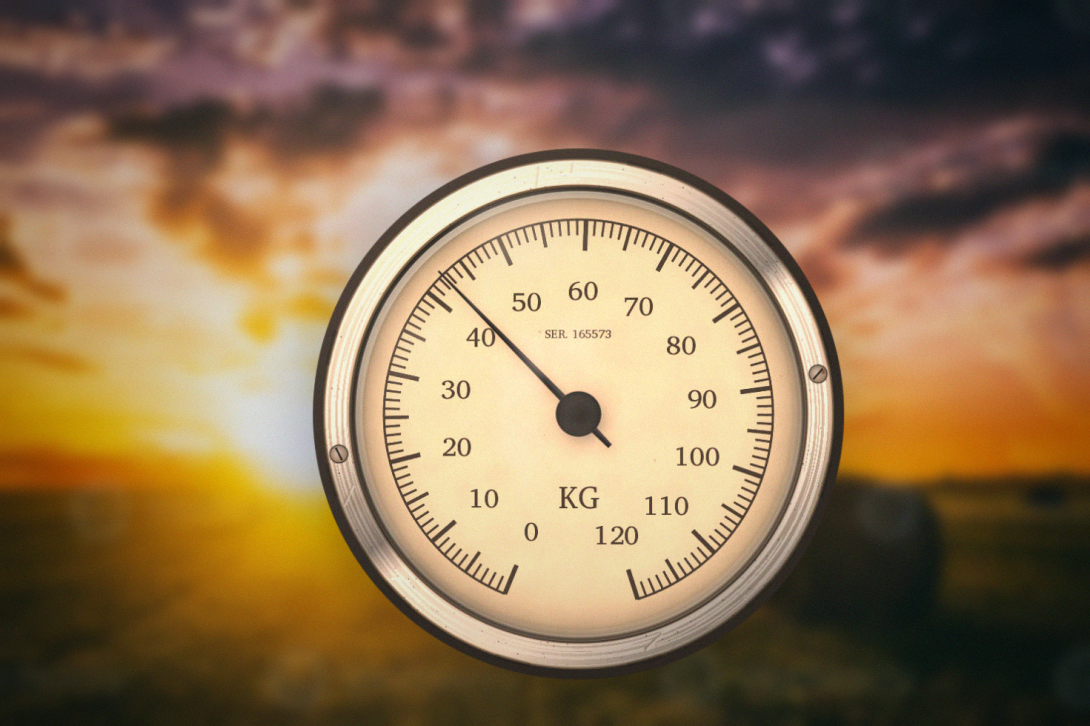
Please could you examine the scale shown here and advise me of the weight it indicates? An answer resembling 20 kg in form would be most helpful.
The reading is 42.5 kg
